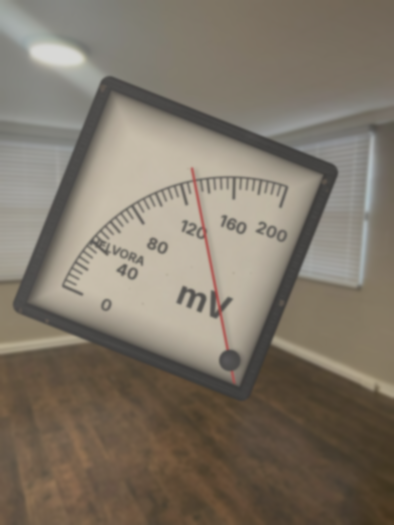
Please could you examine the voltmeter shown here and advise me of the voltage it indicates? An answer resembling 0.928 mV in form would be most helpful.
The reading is 130 mV
